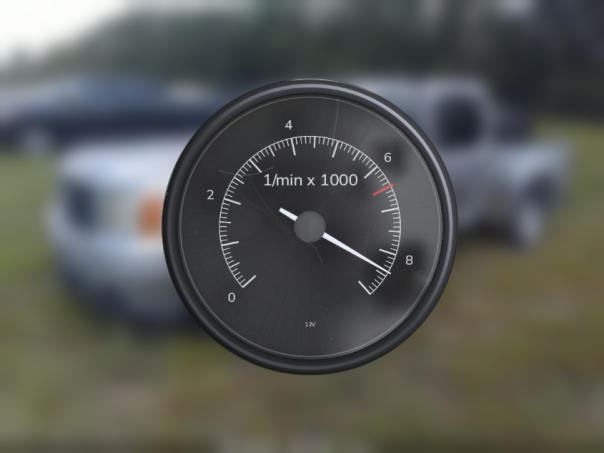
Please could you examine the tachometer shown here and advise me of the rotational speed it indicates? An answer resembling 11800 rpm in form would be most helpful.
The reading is 8400 rpm
